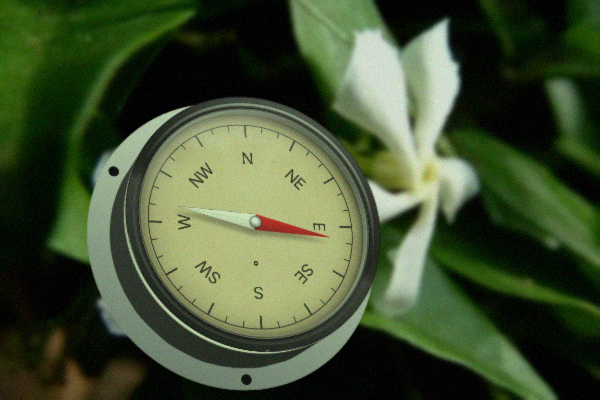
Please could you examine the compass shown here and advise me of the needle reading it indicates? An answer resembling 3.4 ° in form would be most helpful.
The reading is 100 °
